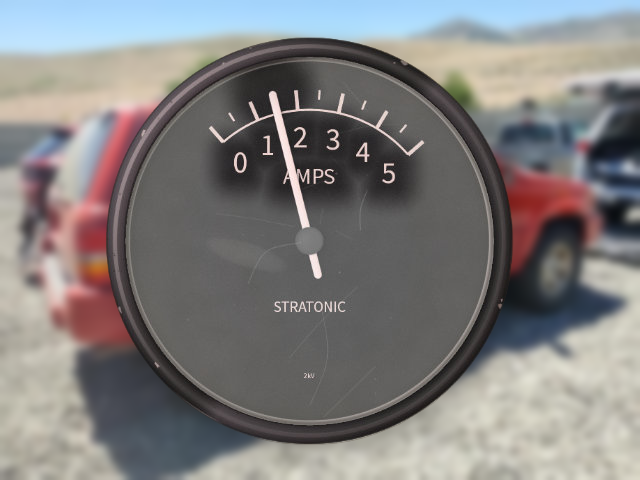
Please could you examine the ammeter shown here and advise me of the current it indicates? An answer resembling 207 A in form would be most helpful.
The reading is 1.5 A
